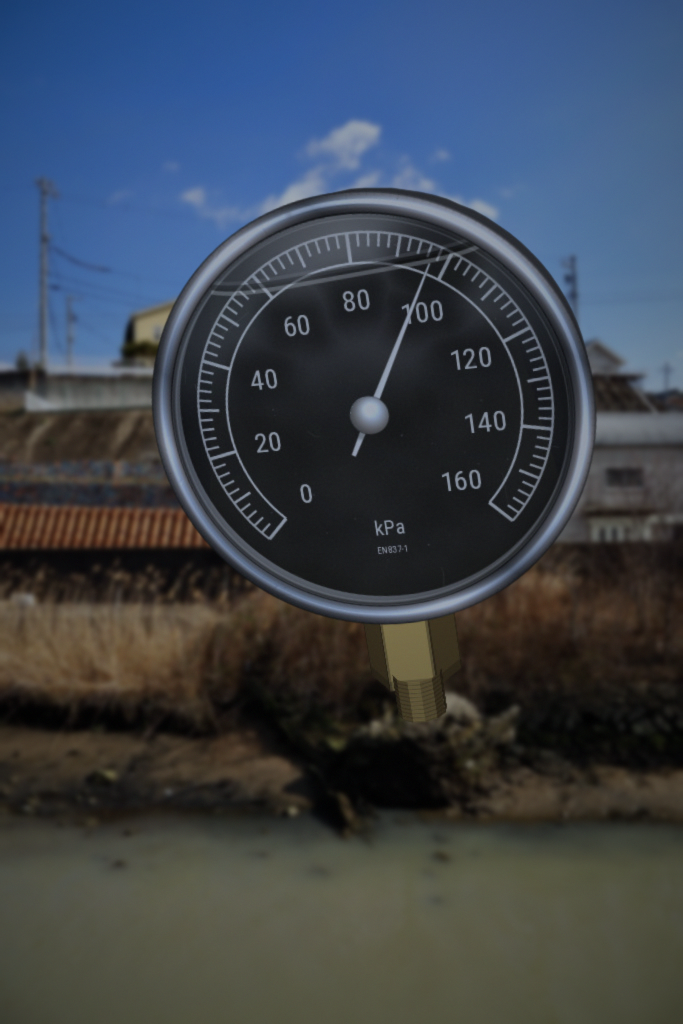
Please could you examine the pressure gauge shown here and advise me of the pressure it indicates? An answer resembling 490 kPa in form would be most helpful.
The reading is 97 kPa
